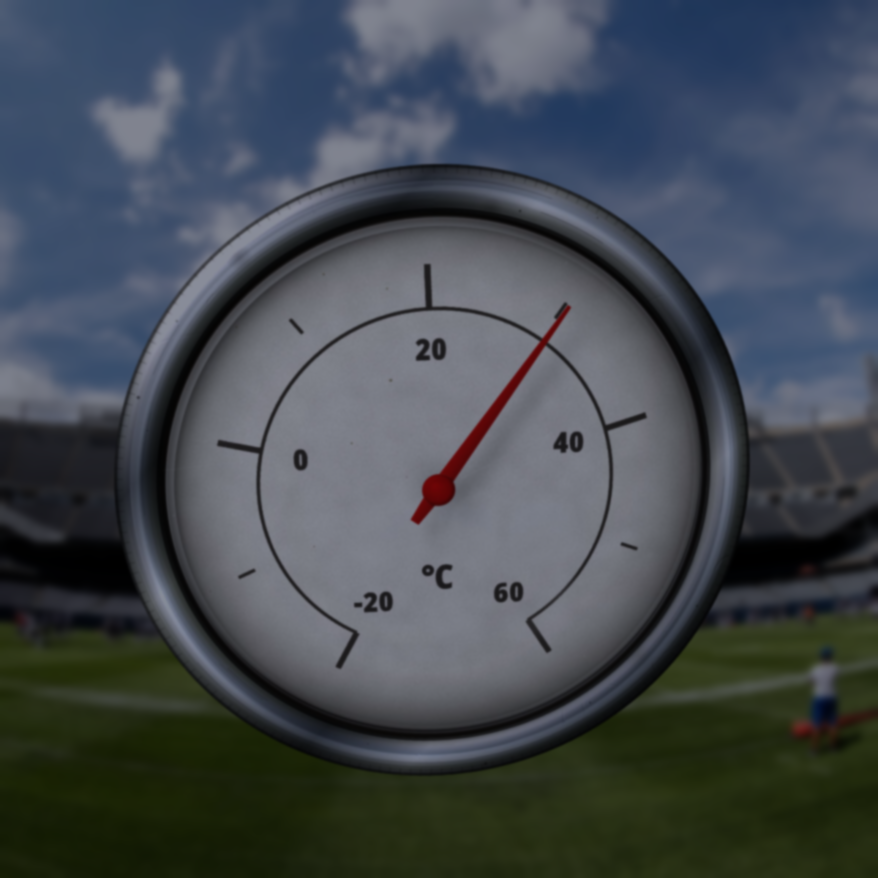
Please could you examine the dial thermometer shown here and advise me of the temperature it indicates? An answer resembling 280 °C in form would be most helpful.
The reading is 30 °C
